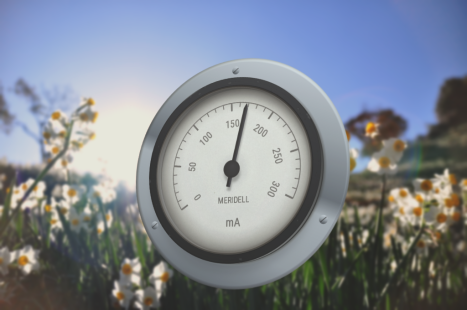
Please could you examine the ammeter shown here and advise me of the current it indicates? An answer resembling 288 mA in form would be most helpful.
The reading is 170 mA
